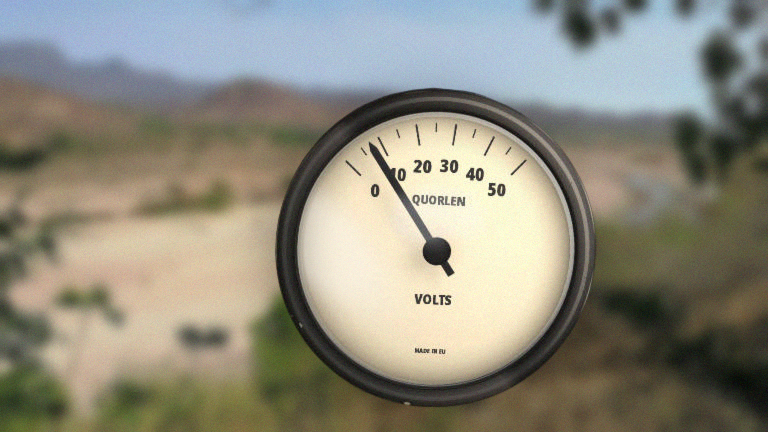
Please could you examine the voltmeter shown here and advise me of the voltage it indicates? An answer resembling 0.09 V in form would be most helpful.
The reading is 7.5 V
